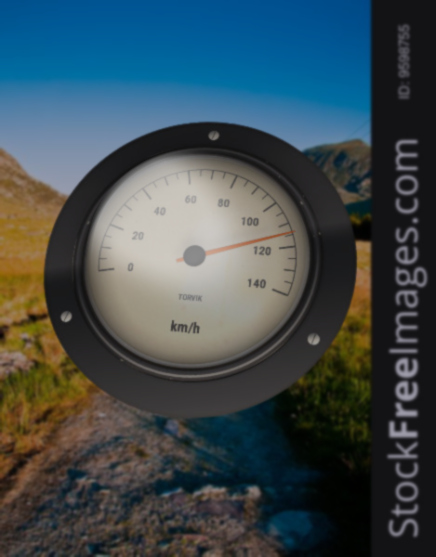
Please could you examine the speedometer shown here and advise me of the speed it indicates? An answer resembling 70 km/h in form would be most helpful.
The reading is 115 km/h
